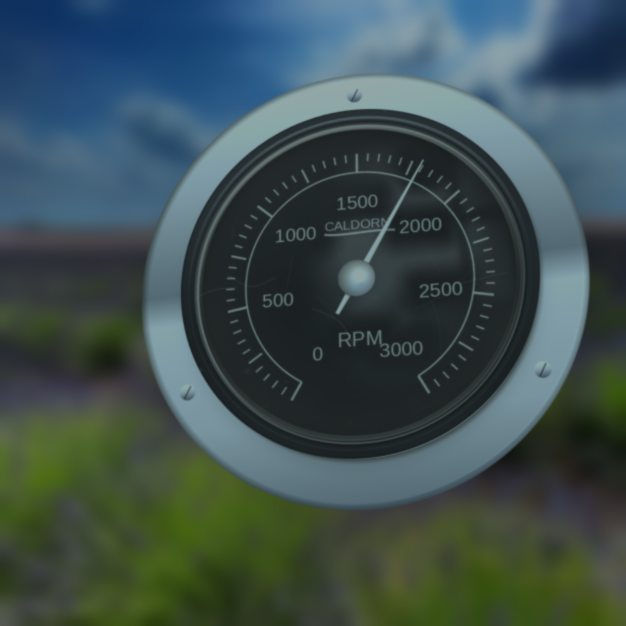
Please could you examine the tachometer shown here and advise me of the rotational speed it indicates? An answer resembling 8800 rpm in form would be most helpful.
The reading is 1800 rpm
